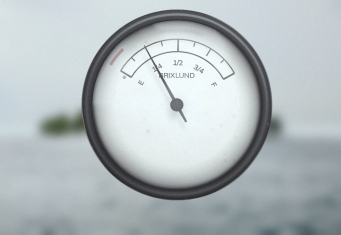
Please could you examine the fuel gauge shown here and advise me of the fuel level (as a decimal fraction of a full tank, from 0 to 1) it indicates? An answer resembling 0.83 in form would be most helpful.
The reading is 0.25
